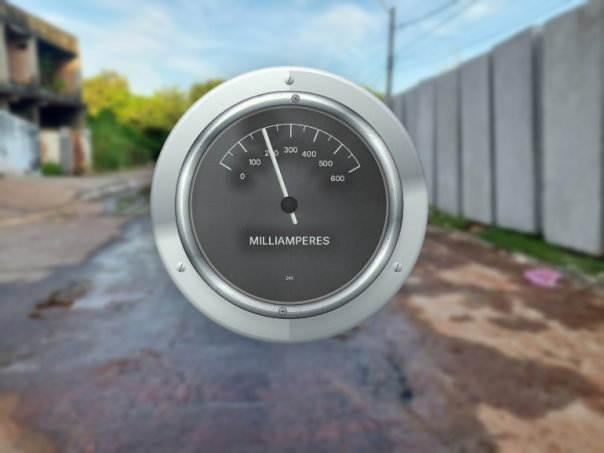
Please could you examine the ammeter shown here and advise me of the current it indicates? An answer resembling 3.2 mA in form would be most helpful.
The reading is 200 mA
